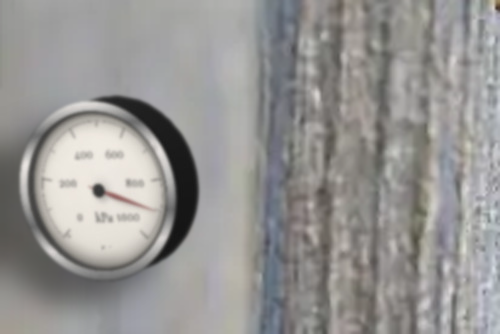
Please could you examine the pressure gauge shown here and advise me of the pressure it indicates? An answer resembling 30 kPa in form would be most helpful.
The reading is 900 kPa
